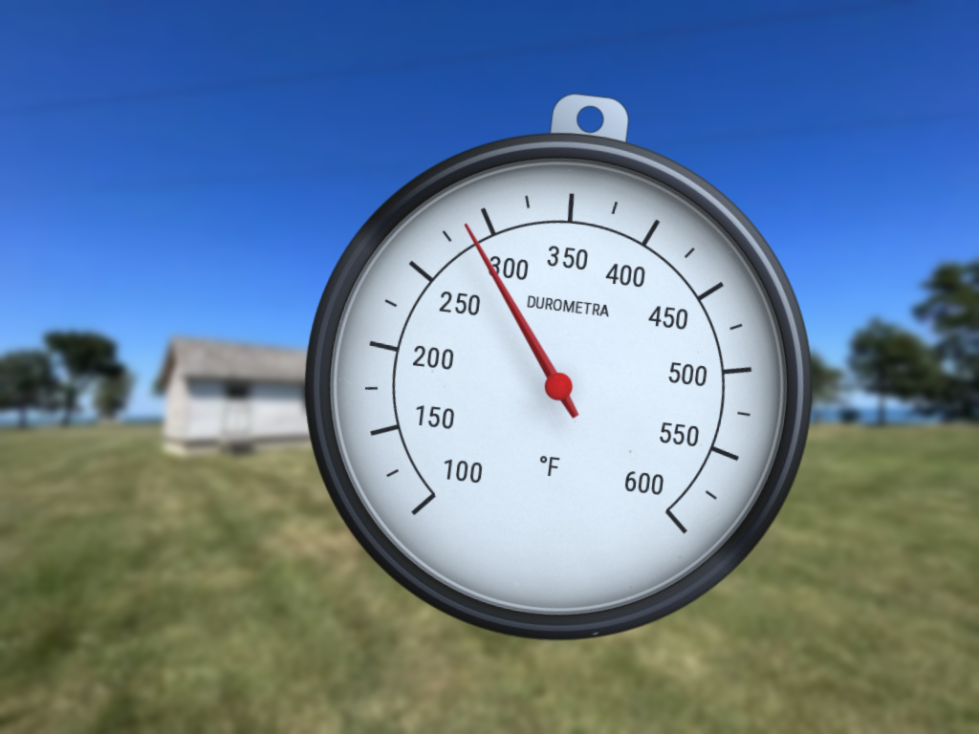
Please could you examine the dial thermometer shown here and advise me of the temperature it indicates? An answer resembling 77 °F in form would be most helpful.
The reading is 287.5 °F
